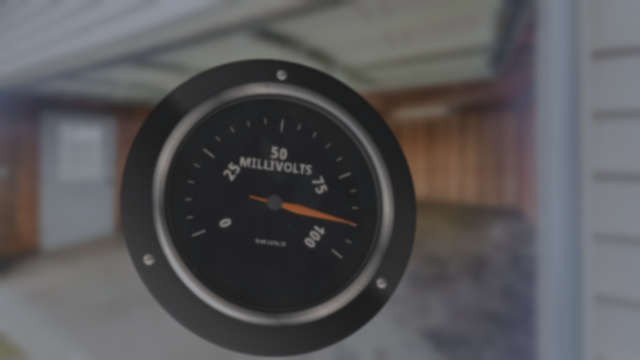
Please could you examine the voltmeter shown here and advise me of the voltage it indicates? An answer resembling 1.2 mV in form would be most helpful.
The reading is 90 mV
